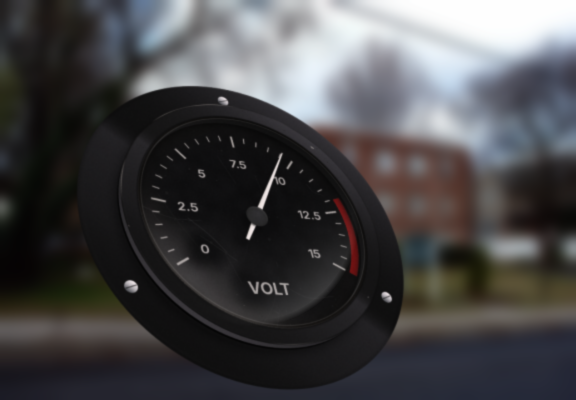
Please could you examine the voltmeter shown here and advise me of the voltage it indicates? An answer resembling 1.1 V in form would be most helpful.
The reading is 9.5 V
